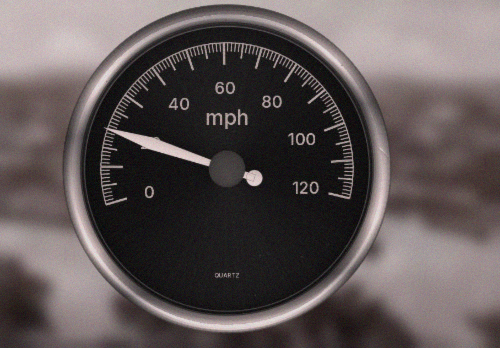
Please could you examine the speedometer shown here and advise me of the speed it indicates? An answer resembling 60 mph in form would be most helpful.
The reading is 20 mph
